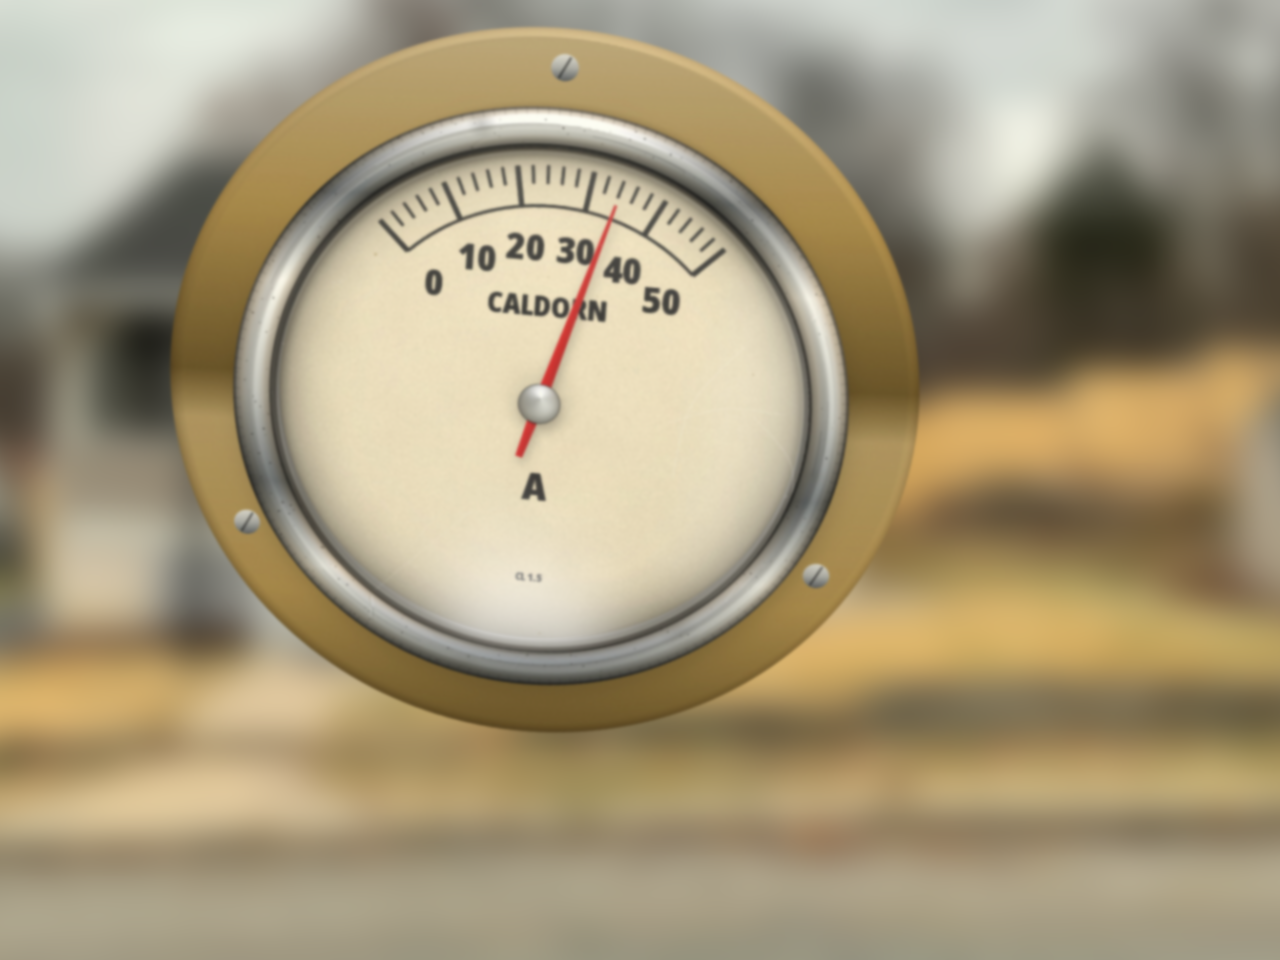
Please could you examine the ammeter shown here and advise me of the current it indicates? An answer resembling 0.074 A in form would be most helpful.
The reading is 34 A
